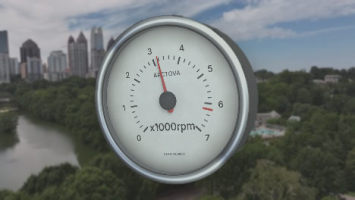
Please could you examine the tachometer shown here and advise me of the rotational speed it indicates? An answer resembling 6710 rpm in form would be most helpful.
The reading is 3200 rpm
